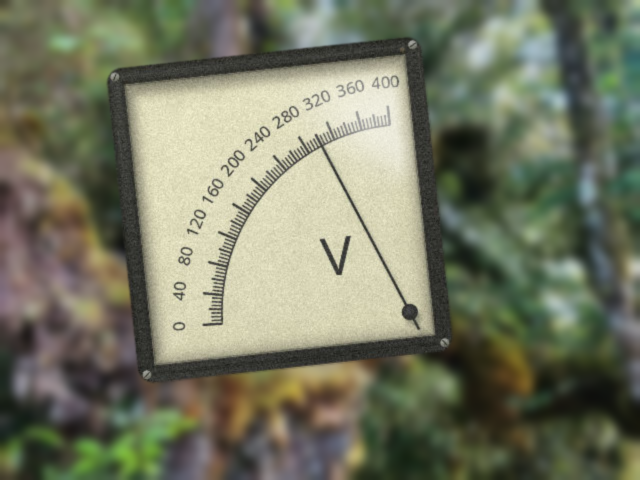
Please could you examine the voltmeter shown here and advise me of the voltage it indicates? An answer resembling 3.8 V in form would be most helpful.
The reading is 300 V
